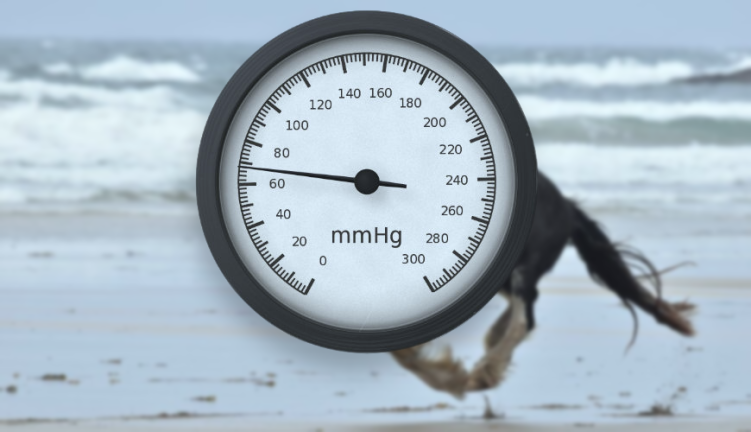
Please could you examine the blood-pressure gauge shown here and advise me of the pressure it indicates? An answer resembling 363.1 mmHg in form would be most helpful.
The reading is 68 mmHg
